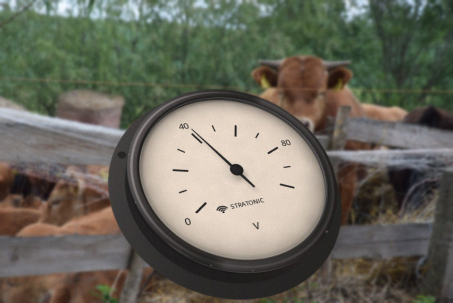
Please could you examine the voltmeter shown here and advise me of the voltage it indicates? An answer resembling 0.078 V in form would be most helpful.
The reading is 40 V
